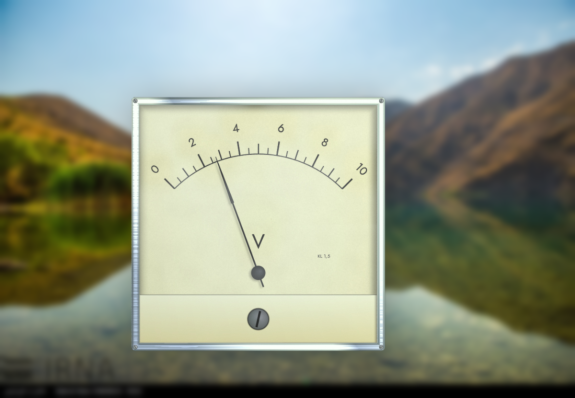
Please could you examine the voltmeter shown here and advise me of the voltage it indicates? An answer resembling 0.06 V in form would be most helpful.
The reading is 2.75 V
